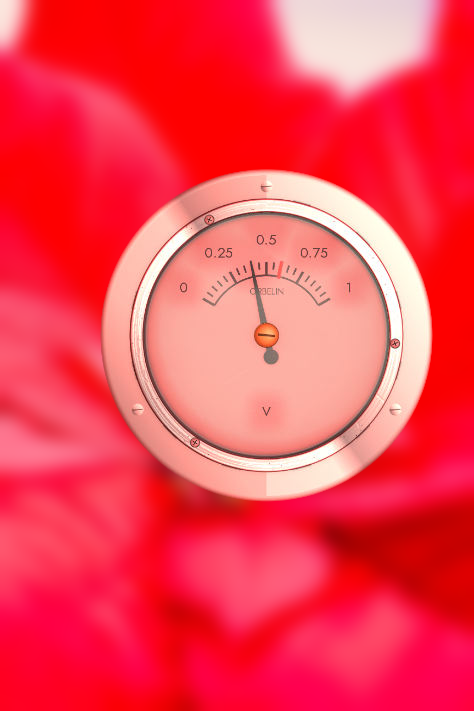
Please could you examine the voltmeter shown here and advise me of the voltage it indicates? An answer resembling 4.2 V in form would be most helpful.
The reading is 0.4 V
